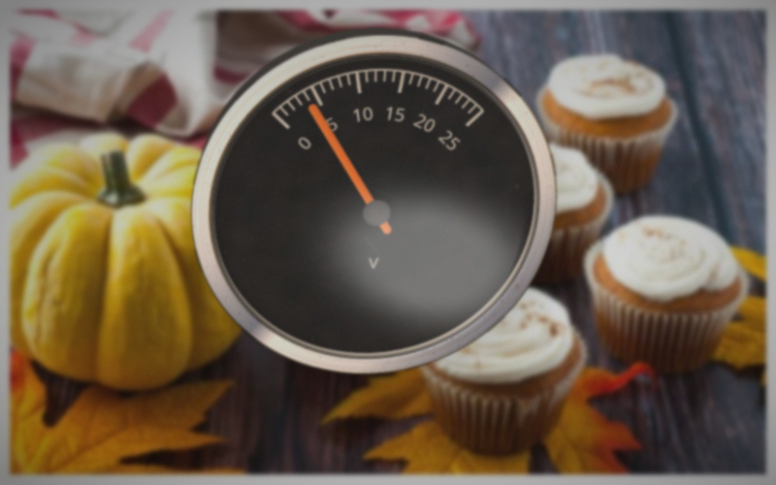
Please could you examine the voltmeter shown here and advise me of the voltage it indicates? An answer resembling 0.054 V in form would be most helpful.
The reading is 4 V
